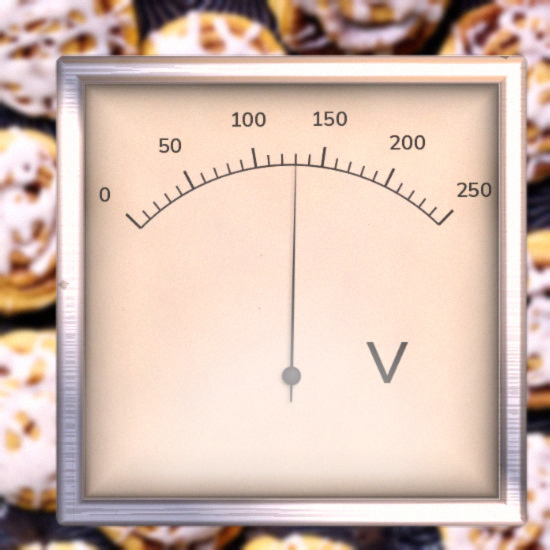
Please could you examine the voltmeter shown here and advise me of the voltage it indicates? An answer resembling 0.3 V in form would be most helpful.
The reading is 130 V
